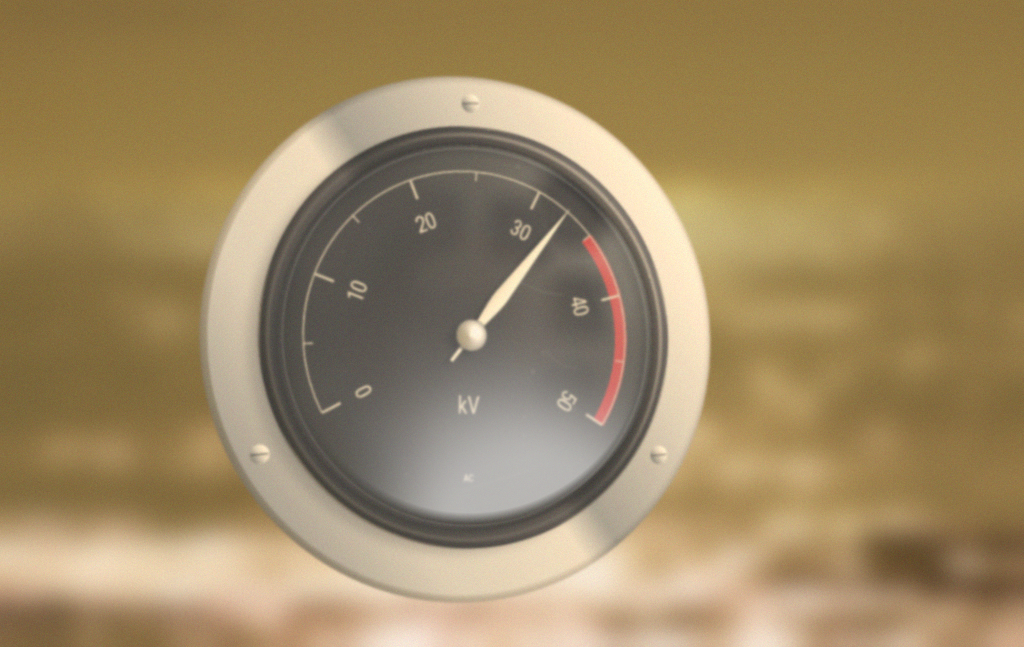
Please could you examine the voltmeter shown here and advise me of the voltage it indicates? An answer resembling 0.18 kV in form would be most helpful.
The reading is 32.5 kV
